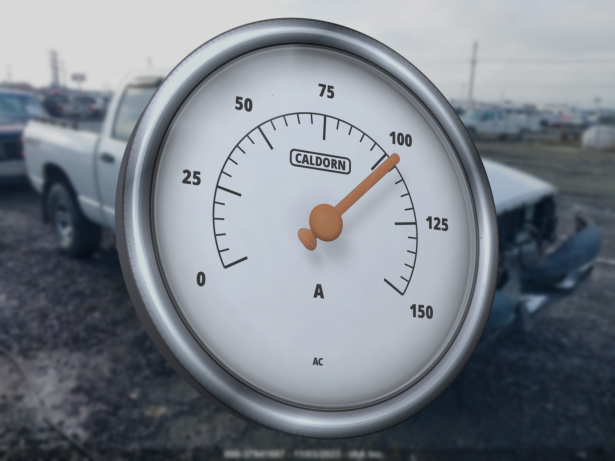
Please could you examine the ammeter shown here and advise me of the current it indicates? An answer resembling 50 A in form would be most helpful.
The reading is 102.5 A
